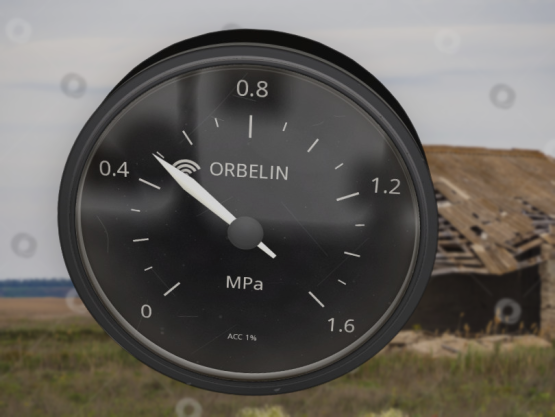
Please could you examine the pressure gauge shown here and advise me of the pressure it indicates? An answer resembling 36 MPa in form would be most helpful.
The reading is 0.5 MPa
